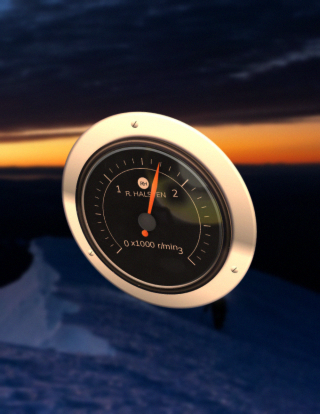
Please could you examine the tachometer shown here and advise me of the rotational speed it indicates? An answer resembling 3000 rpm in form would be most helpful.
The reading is 1700 rpm
